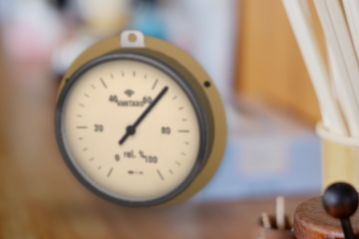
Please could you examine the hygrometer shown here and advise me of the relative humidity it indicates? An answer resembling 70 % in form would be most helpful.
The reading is 64 %
